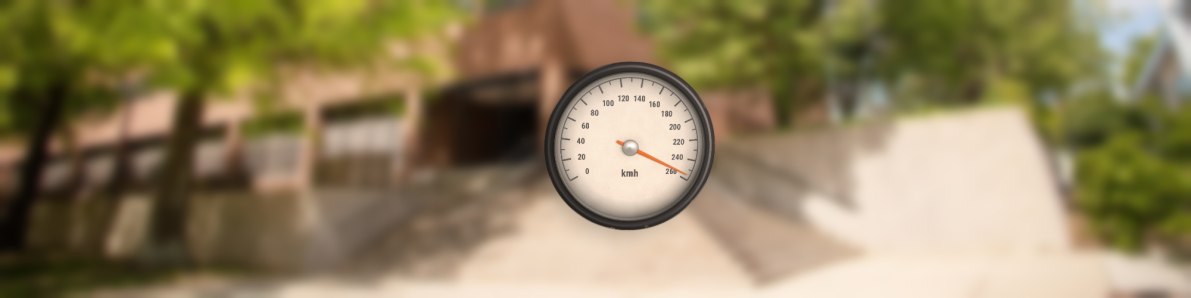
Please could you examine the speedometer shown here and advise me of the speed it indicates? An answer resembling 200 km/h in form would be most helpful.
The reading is 255 km/h
